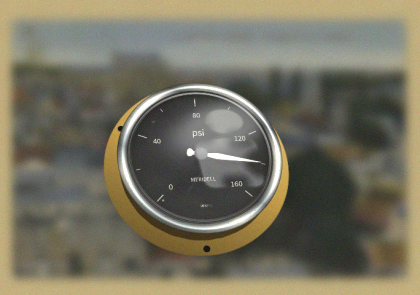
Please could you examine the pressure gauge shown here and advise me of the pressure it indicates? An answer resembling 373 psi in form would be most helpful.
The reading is 140 psi
